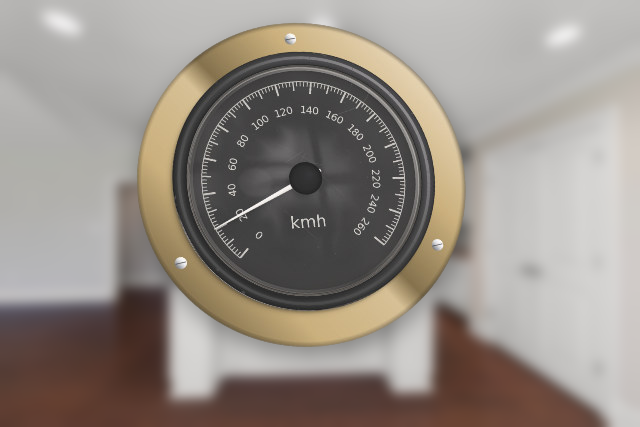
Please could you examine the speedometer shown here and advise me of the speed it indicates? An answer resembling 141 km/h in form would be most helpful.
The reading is 20 km/h
